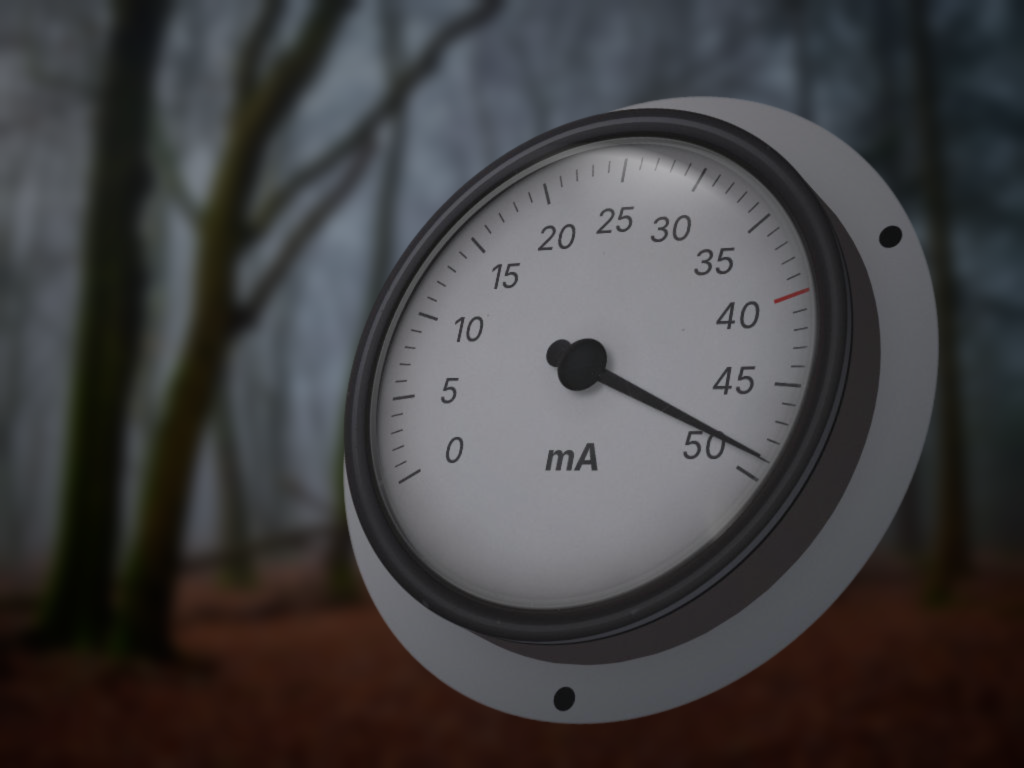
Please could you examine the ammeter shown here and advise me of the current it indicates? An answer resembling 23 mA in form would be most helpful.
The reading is 49 mA
